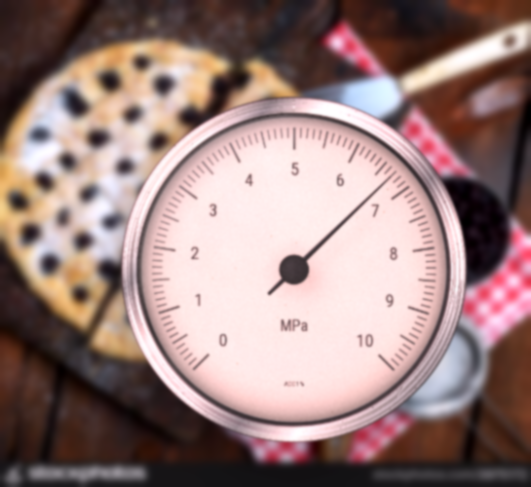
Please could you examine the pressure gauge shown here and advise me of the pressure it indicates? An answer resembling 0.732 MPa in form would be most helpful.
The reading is 6.7 MPa
